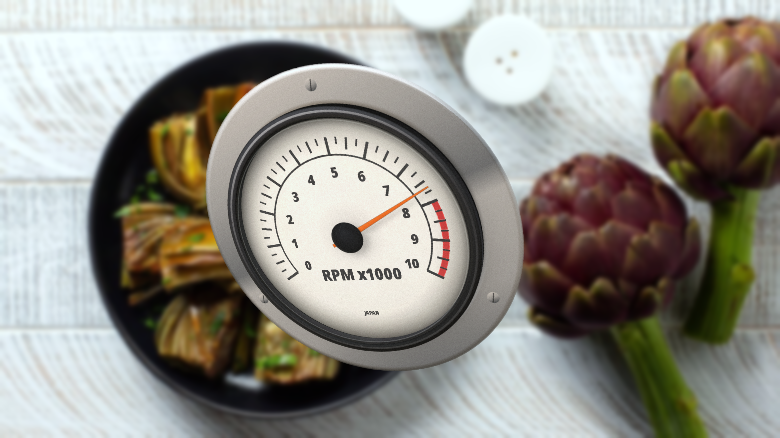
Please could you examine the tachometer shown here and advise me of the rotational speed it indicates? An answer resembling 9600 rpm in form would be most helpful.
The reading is 7625 rpm
